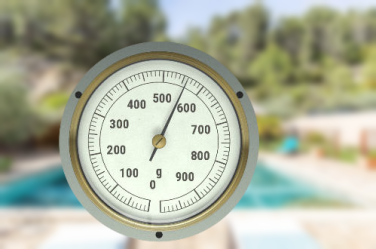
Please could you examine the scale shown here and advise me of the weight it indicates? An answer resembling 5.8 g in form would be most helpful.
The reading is 560 g
